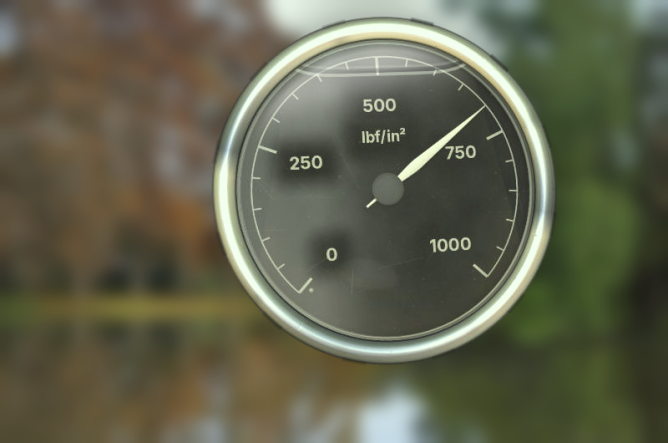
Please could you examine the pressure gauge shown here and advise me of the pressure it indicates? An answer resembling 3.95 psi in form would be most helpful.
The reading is 700 psi
